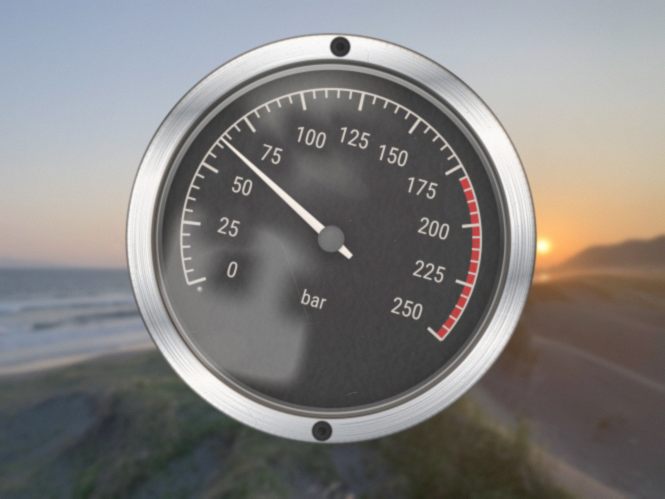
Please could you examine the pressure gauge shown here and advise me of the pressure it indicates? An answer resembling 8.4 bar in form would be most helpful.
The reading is 62.5 bar
